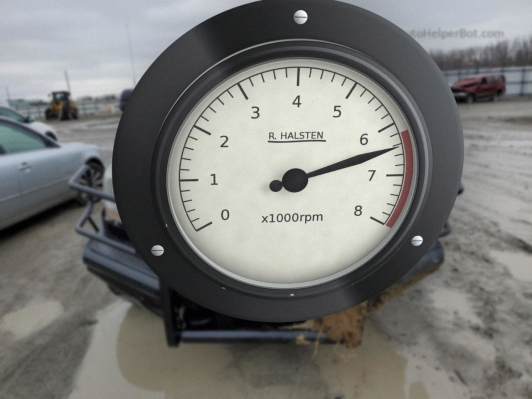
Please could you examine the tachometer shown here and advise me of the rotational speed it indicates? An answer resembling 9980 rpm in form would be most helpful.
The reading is 6400 rpm
